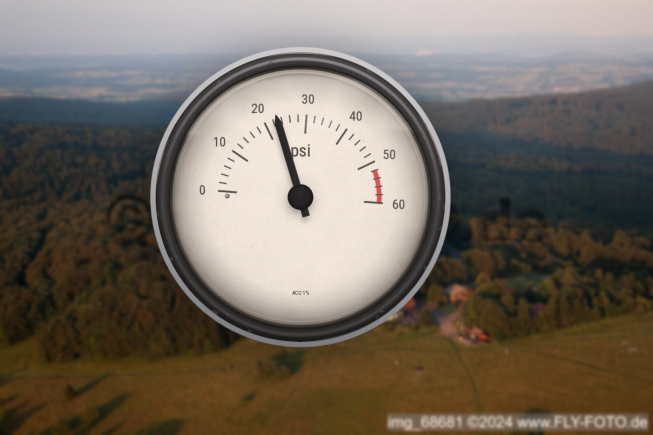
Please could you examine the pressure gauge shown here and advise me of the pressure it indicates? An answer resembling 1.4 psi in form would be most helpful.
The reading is 23 psi
